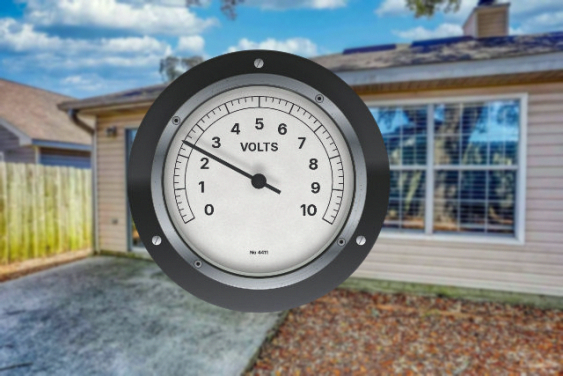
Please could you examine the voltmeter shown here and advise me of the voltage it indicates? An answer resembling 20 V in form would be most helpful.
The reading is 2.4 V
